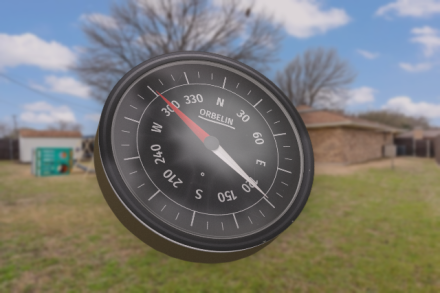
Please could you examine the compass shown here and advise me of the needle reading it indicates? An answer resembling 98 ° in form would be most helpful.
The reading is 300 °
